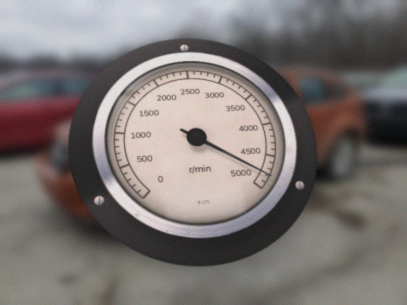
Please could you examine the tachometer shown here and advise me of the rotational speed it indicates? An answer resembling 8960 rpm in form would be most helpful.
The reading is 4800 rpm
